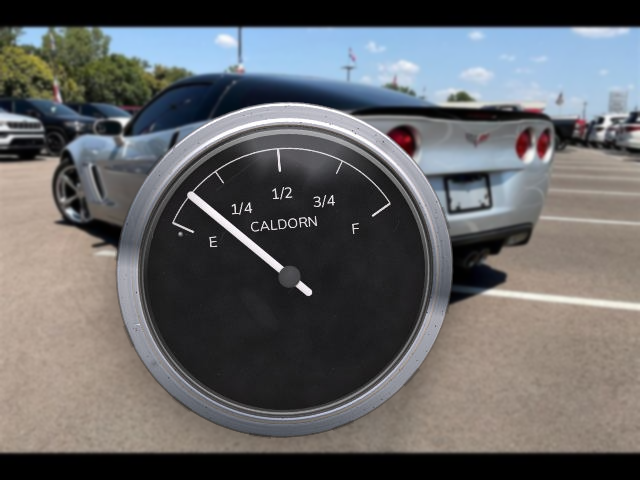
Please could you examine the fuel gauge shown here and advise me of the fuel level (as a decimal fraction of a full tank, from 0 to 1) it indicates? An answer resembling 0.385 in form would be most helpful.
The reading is 0.125
